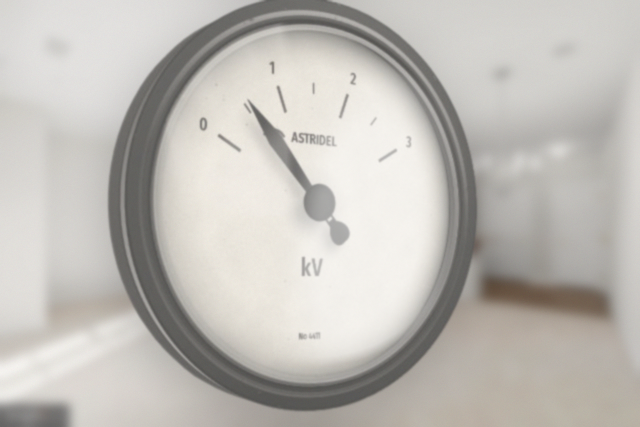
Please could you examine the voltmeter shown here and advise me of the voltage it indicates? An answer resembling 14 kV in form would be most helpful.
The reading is 0.5 kV
